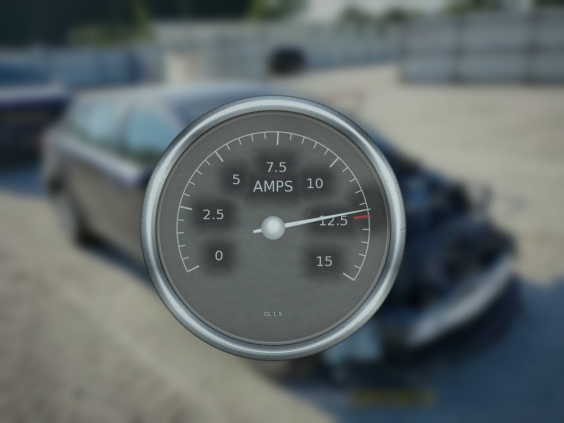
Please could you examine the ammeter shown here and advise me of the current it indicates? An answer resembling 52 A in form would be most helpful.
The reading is 12.25 A
